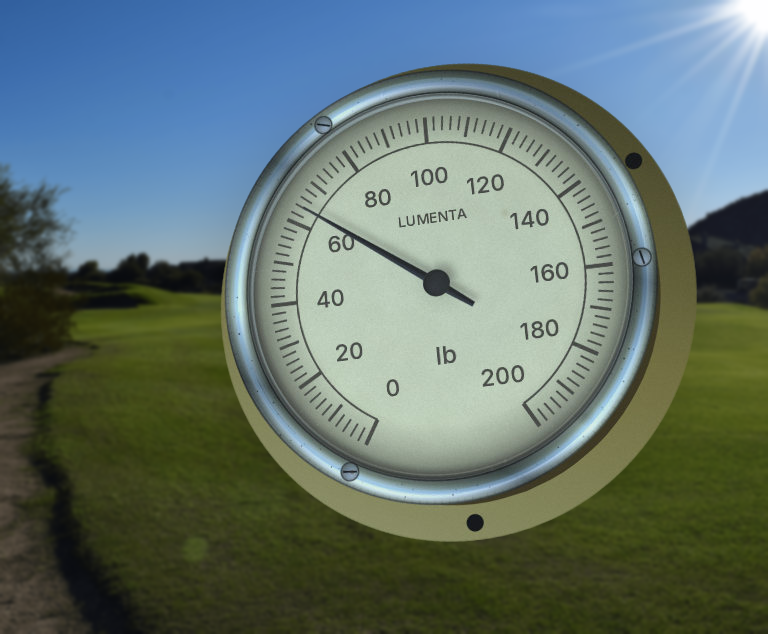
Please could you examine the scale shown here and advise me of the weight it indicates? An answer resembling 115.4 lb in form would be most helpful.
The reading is 64 lb
